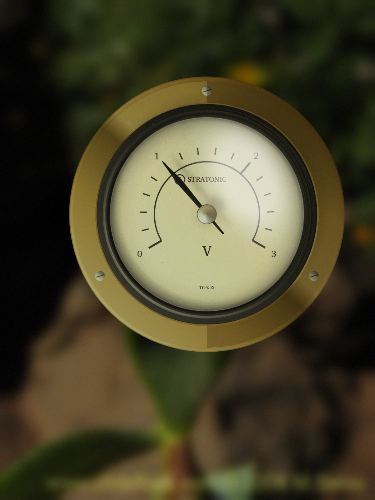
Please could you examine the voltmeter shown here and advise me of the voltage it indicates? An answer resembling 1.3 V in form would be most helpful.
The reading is 1 V
